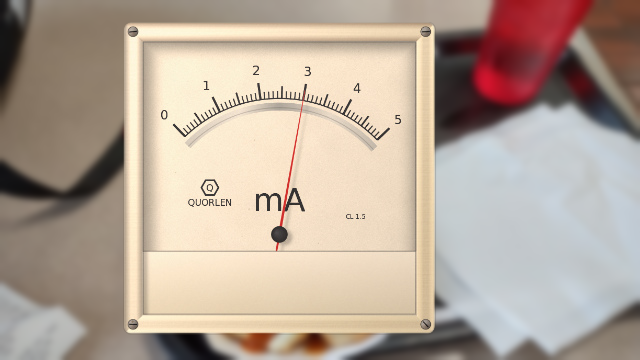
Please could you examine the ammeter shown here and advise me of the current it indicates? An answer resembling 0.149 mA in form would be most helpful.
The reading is 3 mA
